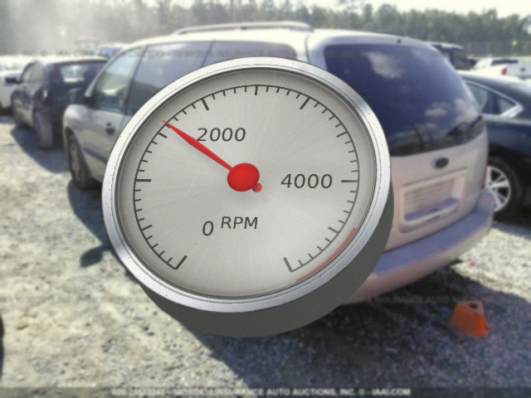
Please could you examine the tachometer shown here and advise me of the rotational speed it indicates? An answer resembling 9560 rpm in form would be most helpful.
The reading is 1600 rpm
